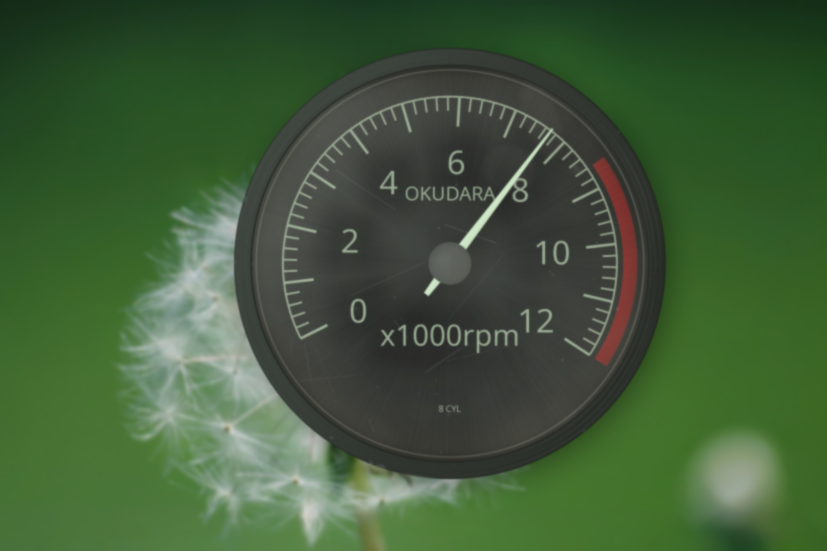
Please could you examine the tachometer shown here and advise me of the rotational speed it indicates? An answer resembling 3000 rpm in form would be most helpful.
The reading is 7700 rpm
